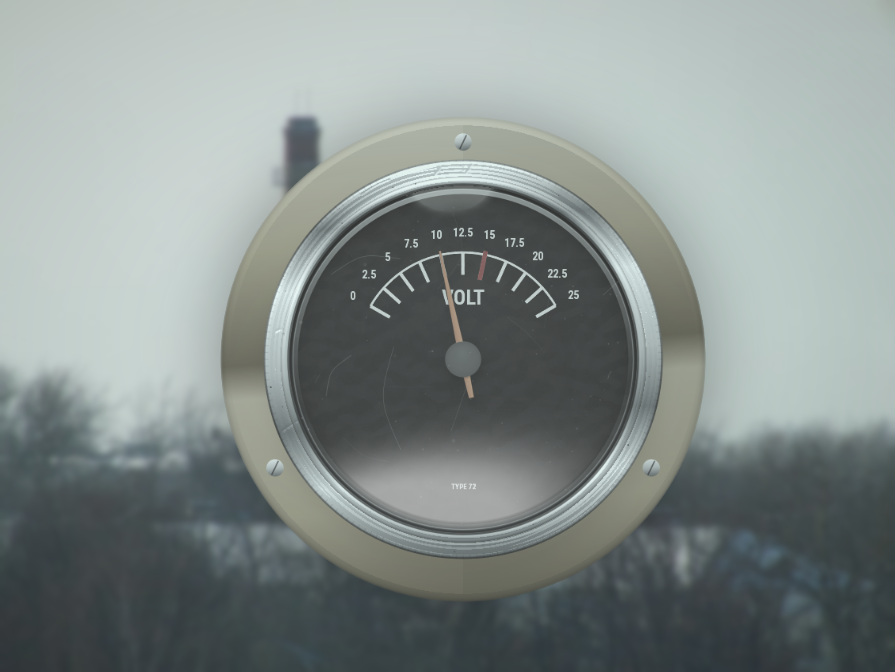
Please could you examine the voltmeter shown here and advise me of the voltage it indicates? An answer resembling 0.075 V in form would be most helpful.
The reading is 10 V
